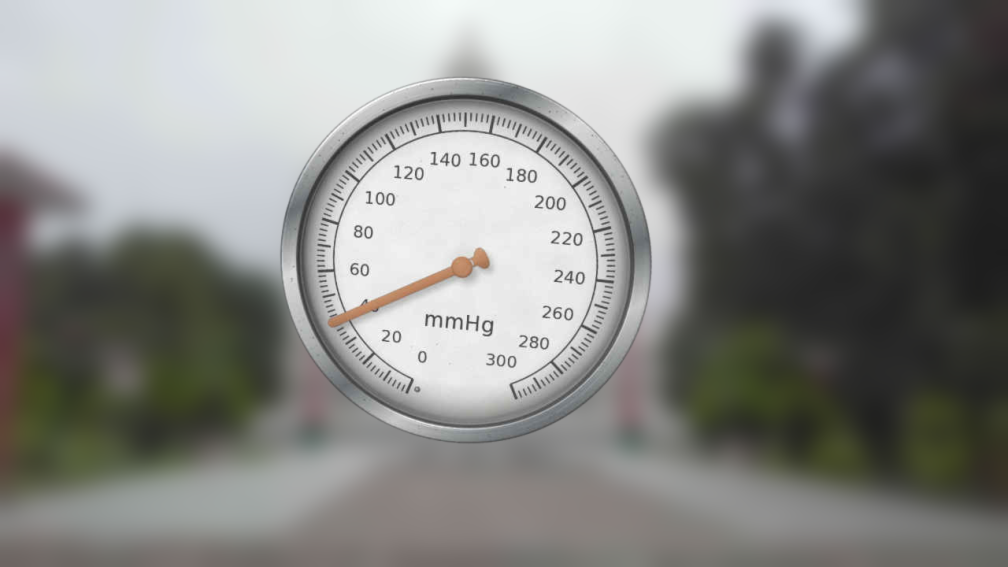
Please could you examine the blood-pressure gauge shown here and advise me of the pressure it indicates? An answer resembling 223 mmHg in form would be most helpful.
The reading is 40 mmHg
